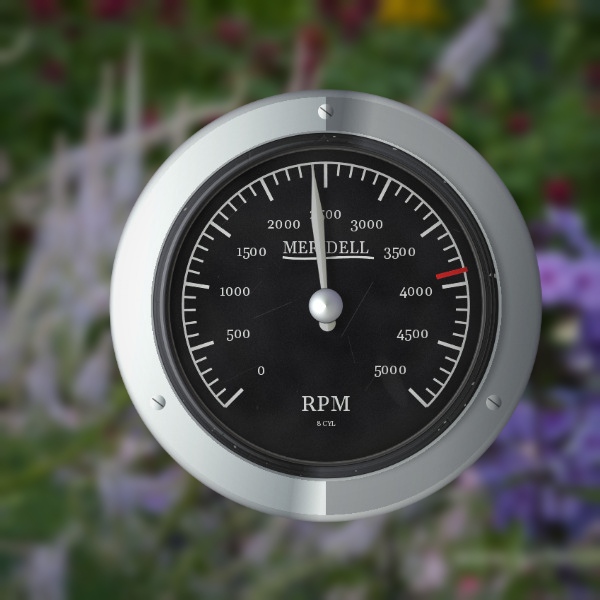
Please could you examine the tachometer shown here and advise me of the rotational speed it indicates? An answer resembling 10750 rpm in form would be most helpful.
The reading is 2400 rpm
